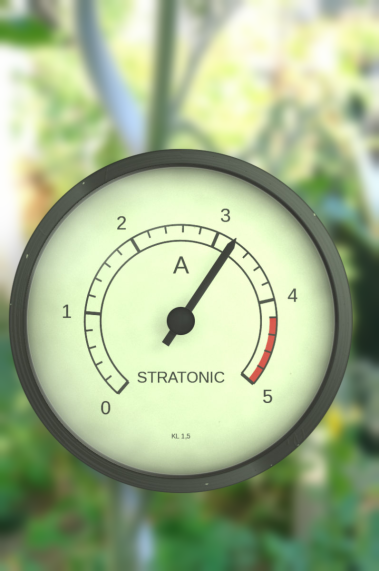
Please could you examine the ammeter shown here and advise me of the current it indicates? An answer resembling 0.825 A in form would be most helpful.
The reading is 3.2 A
